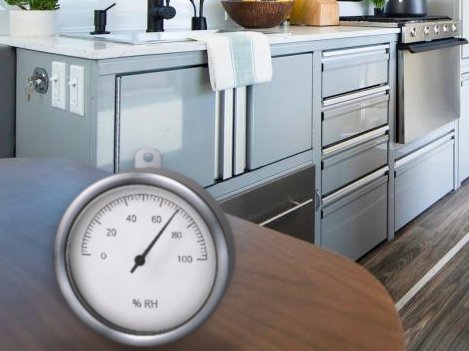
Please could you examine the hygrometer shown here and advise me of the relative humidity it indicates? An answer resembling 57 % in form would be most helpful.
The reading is 70 %
